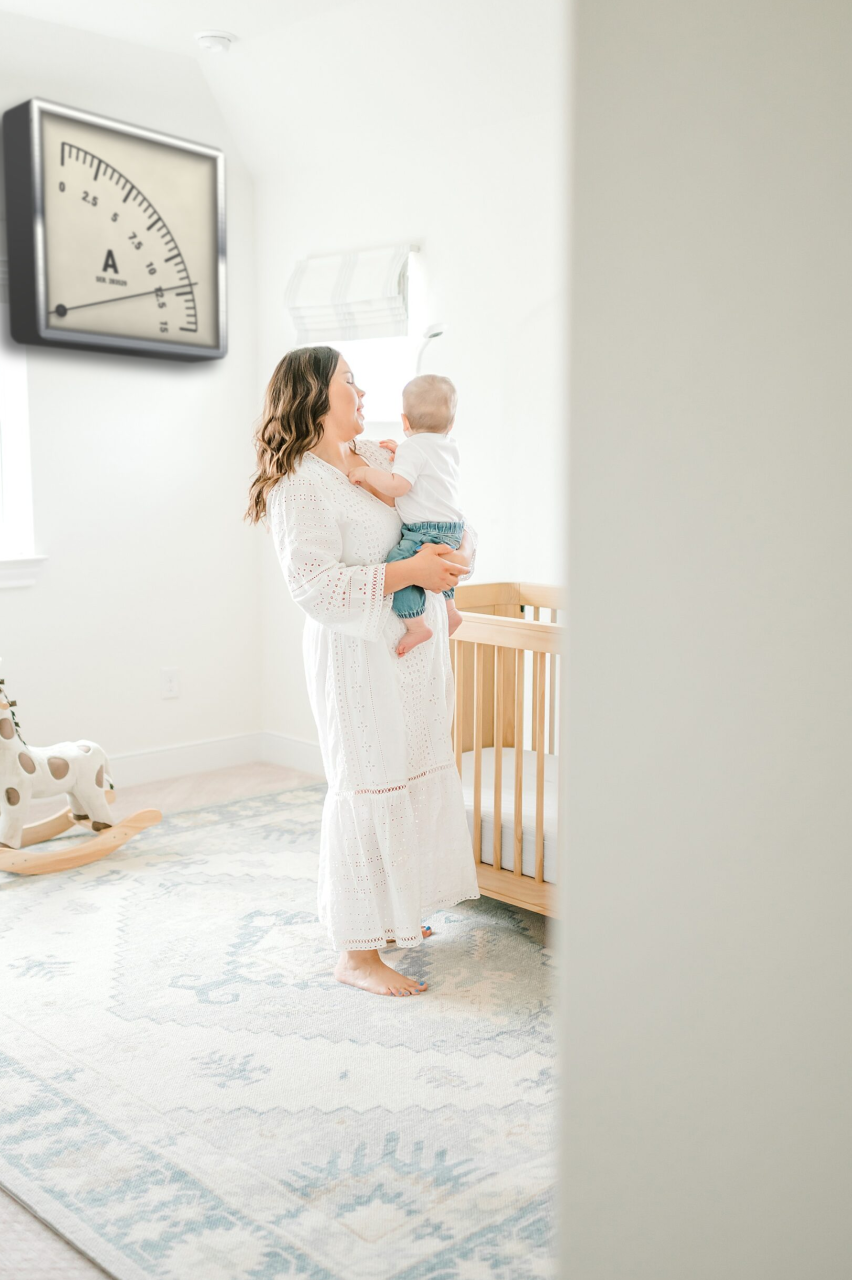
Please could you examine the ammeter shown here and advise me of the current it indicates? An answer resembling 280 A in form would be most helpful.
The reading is 12 A
